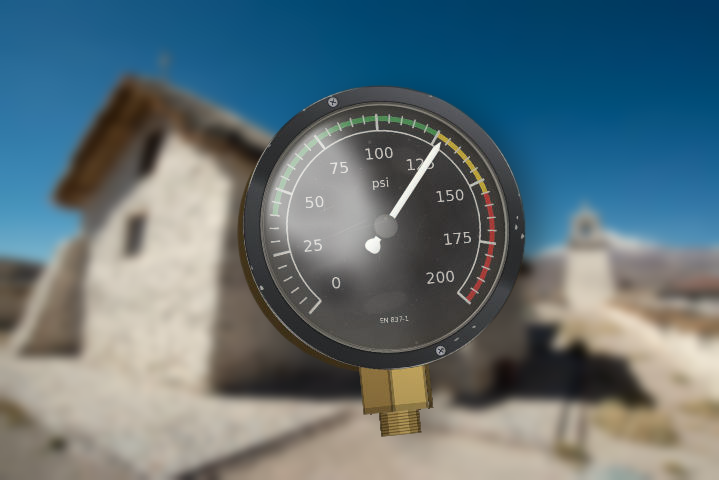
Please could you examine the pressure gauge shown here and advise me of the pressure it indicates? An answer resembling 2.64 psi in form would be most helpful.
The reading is 127.5 psi
